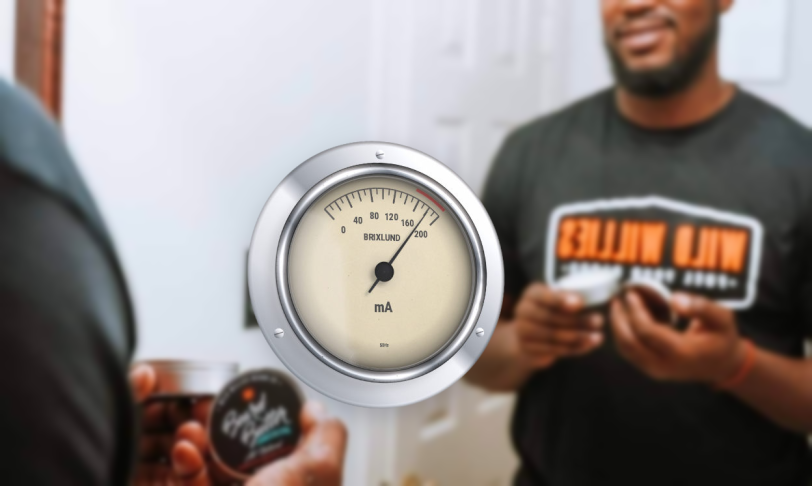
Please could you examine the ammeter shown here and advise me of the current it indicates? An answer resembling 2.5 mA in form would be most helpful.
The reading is 180 mA
